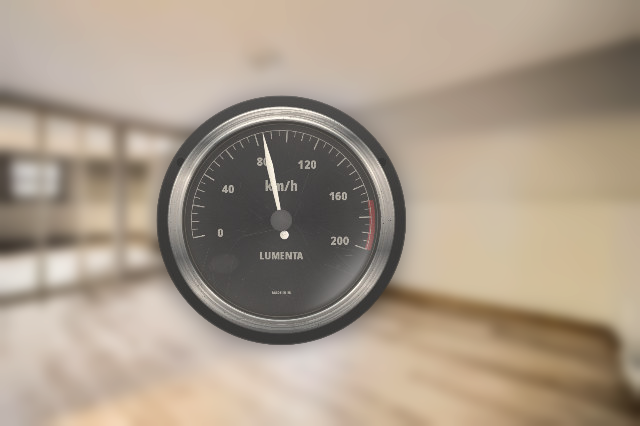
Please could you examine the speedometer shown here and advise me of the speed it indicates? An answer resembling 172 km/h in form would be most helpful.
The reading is 85 km/h
